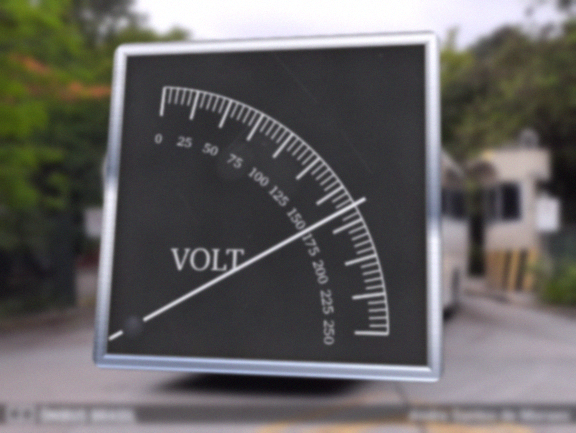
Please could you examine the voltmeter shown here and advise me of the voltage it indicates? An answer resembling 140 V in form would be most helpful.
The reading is 165 V
